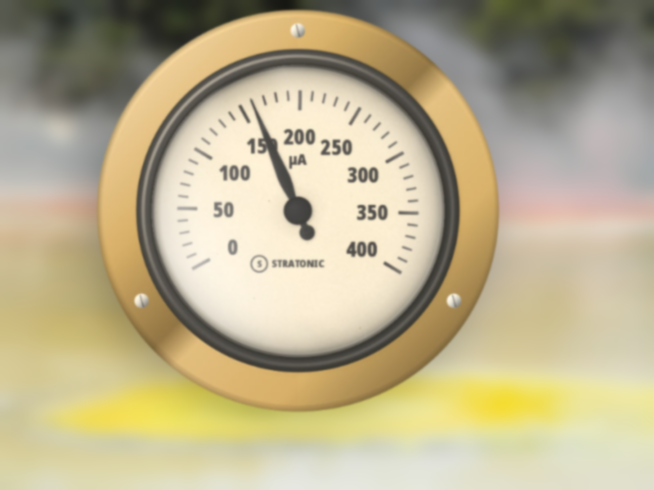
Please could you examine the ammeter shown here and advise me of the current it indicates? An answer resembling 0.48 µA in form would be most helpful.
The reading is 160 µA
